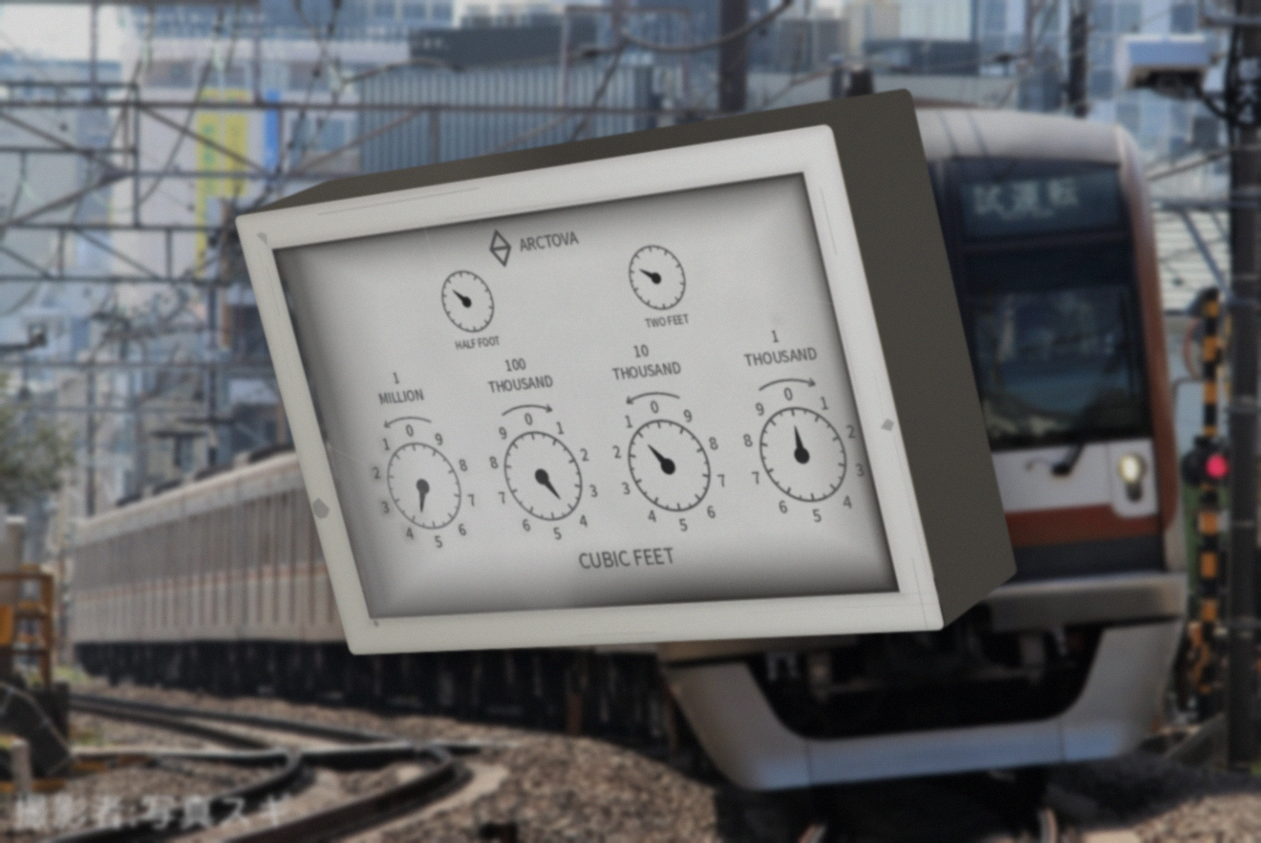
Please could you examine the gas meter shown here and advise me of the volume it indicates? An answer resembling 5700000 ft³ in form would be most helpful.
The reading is 441000 ft³
